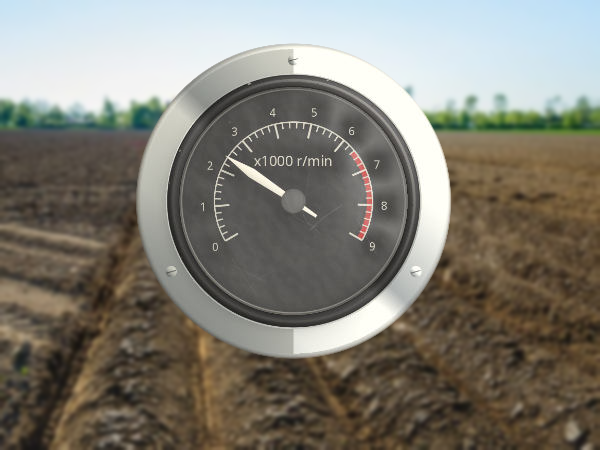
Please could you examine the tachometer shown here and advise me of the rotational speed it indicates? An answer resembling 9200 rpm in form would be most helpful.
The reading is 2400 rpm
